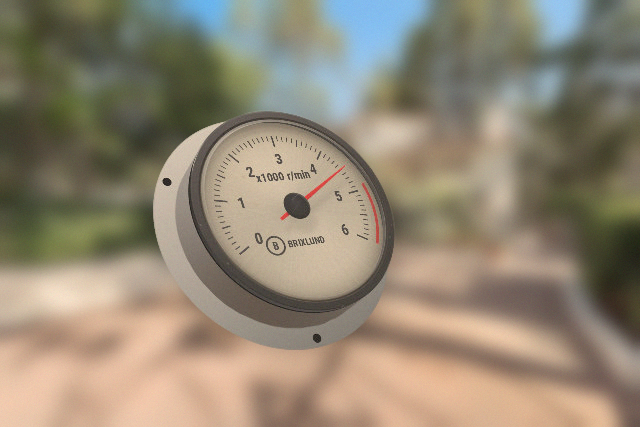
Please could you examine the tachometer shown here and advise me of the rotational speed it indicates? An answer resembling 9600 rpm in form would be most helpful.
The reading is 4500 rpm
